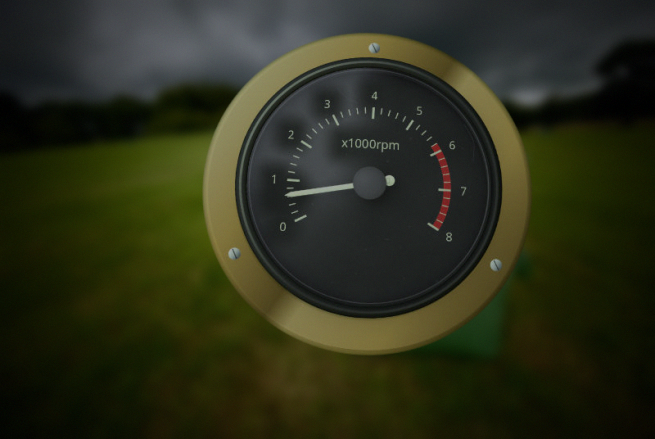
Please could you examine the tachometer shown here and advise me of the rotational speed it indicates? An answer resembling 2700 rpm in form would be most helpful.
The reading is 600 rpm
